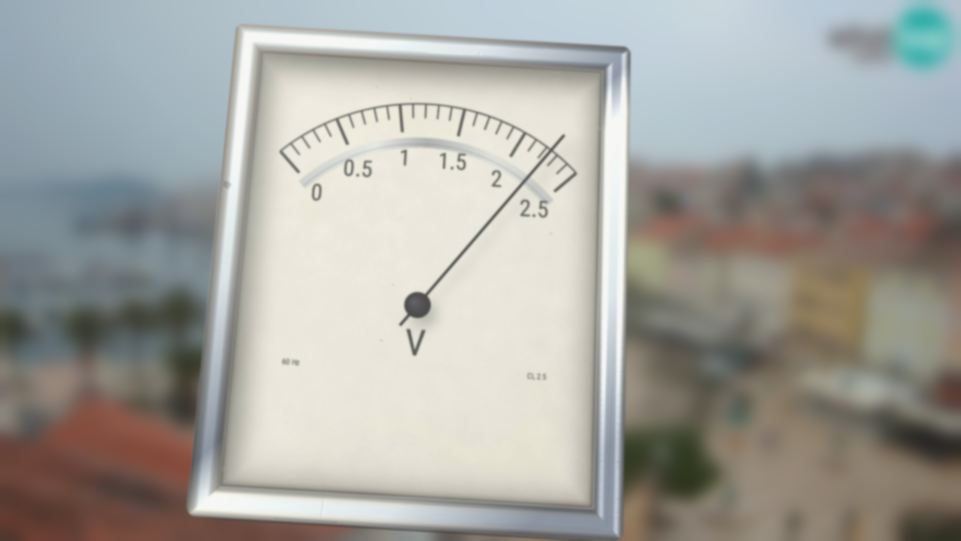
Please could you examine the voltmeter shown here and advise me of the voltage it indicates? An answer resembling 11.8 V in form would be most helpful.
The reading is 2.25 V
